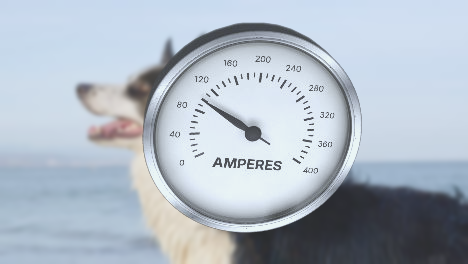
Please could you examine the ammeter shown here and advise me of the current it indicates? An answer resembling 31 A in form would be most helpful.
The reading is 100 A
